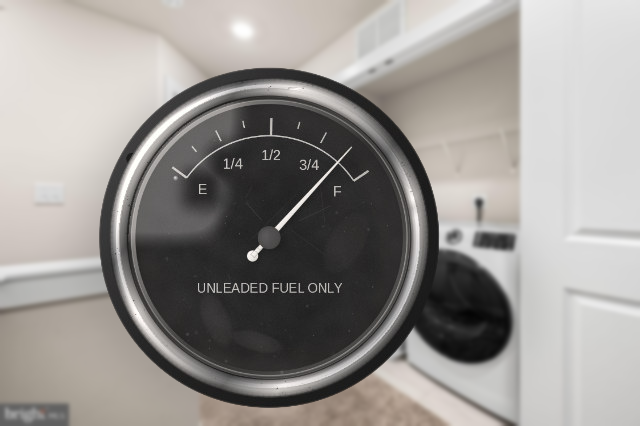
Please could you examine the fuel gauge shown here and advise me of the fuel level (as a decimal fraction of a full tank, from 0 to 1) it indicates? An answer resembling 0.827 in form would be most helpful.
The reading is 0.875
